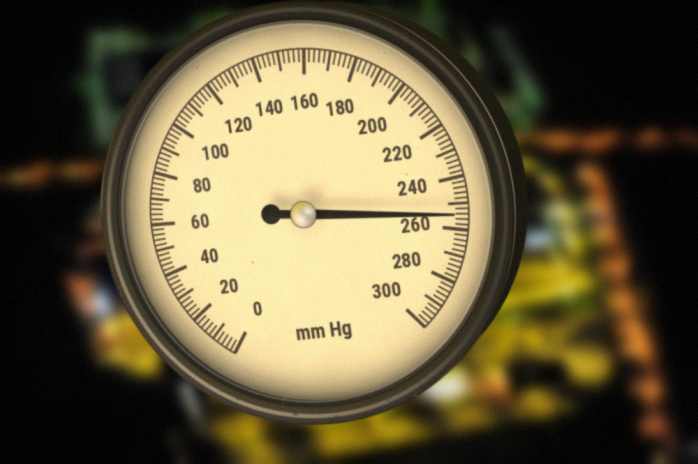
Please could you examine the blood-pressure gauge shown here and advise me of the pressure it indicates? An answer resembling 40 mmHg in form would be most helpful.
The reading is 254 mmHg
